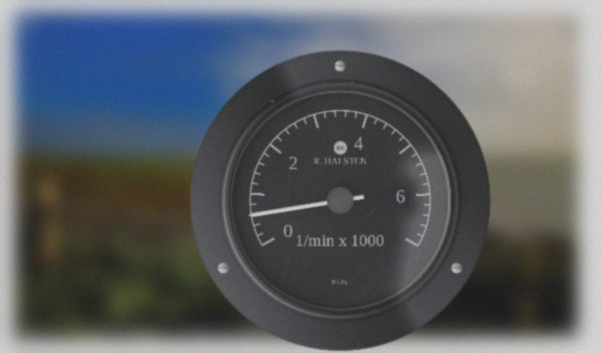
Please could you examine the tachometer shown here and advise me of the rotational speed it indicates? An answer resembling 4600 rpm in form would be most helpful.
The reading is 600 rpm
